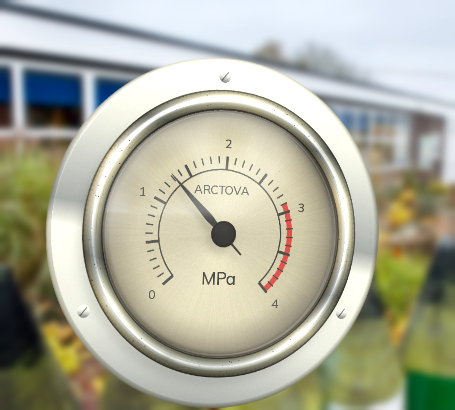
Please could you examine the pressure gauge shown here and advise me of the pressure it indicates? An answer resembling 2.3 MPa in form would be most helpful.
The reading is 1.3 MPa
